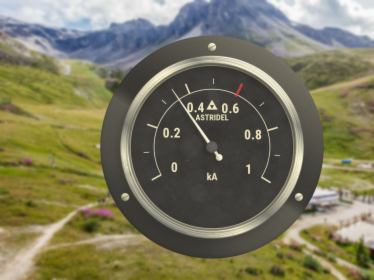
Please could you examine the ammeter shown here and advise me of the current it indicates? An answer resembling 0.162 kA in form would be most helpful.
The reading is 0.35 kA
